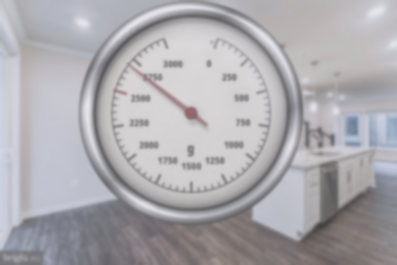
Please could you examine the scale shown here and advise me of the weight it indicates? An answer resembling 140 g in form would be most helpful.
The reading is 2700 g
